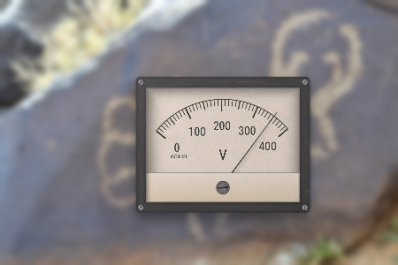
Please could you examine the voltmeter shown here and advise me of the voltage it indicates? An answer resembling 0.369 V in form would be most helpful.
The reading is 350 V
